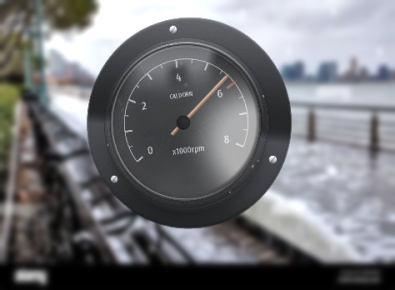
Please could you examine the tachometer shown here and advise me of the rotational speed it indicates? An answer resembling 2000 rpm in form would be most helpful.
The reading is 5750 rpm
